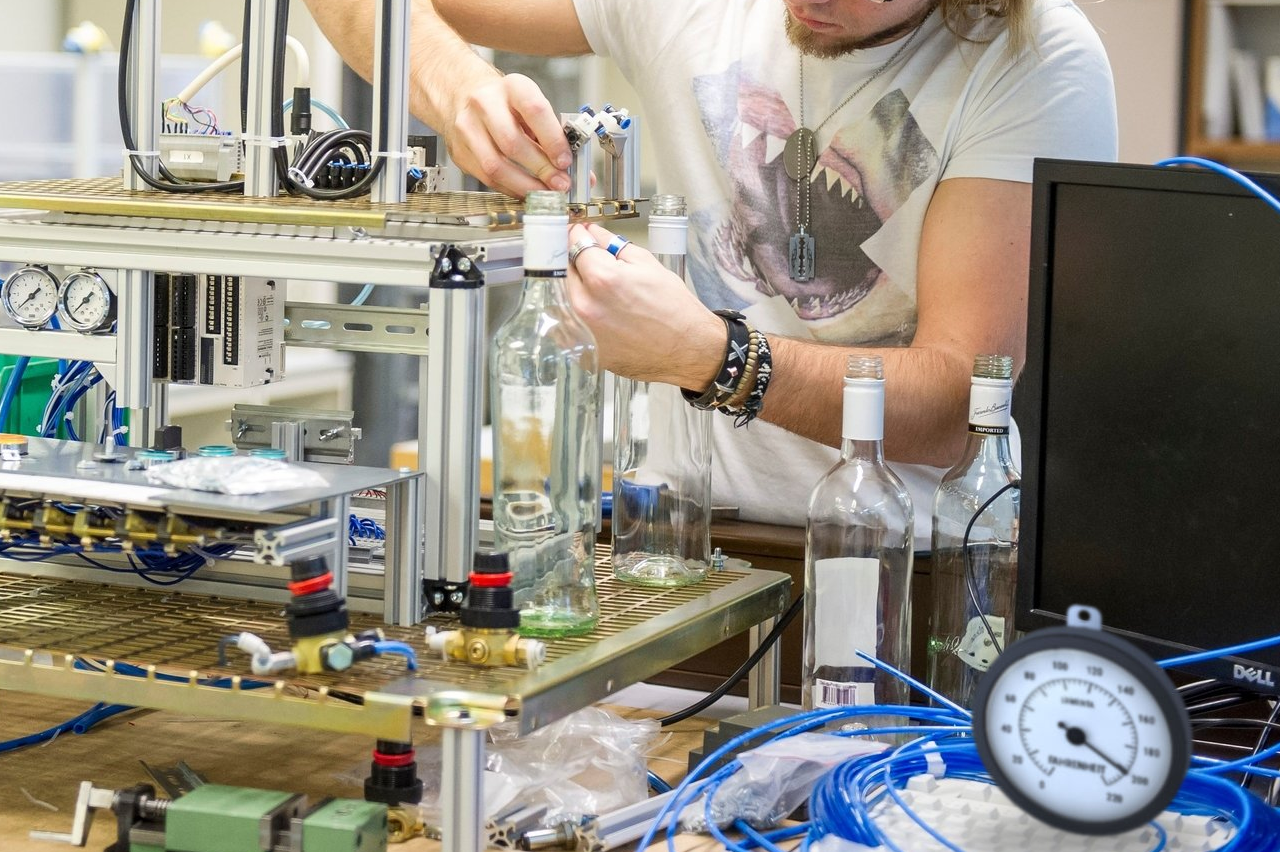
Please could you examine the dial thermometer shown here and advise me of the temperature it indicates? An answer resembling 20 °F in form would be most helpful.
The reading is 200 °F
